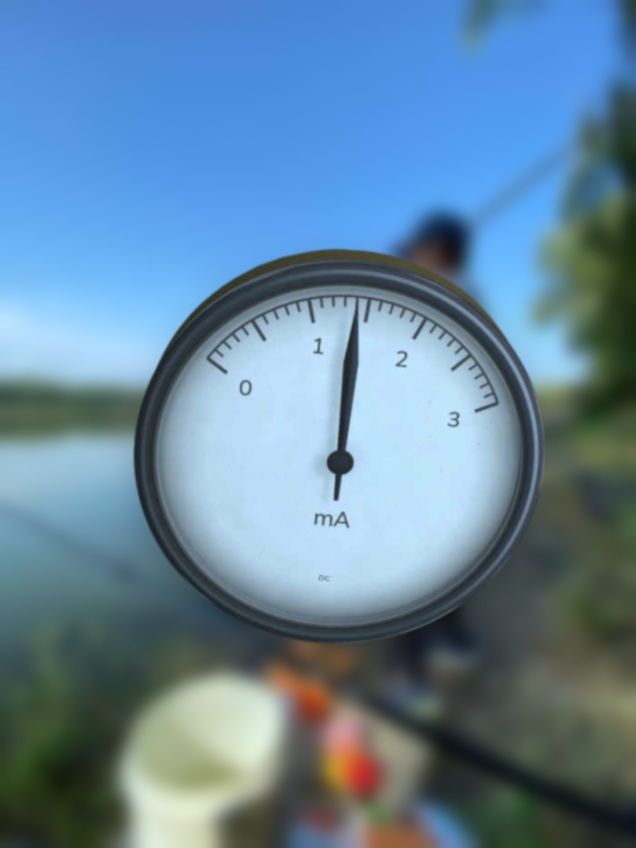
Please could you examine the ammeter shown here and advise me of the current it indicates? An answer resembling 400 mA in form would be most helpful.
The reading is 1.4 mA
